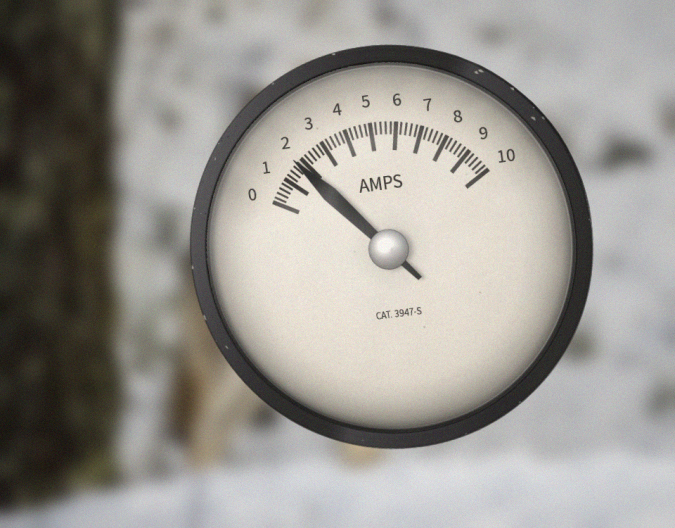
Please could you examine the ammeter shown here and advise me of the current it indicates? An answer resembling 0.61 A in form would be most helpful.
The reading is 1.8 A
